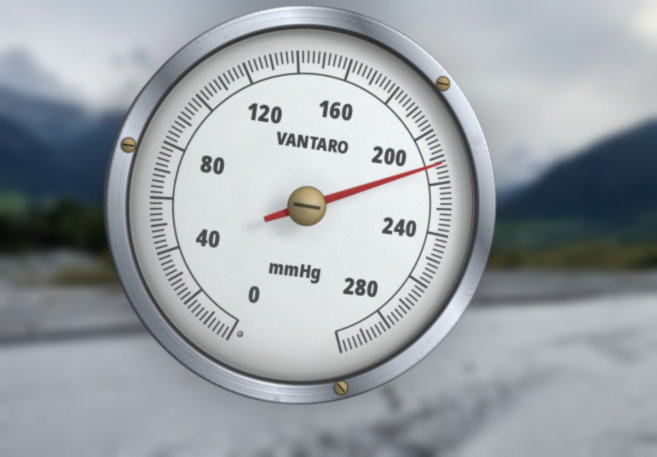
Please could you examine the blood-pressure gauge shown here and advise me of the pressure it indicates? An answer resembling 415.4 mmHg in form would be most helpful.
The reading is 212 mmHg
